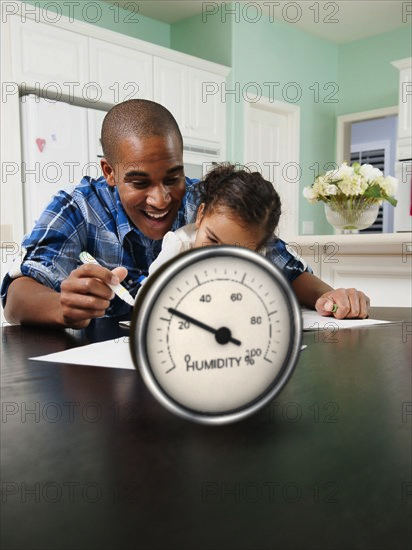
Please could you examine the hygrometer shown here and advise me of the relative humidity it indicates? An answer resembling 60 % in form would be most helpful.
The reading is 24 %
